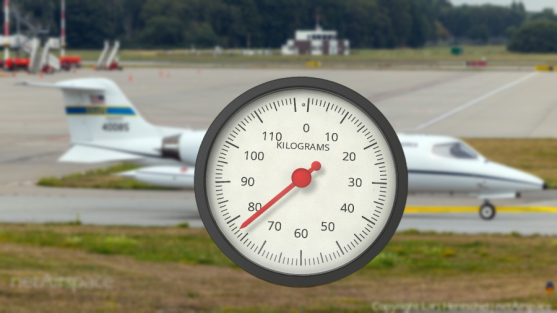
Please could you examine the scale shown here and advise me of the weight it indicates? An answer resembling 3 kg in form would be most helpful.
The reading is 77 kg
